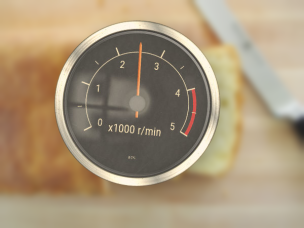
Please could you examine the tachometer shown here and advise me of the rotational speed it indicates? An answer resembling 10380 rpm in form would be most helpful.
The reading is 2500 rpm
